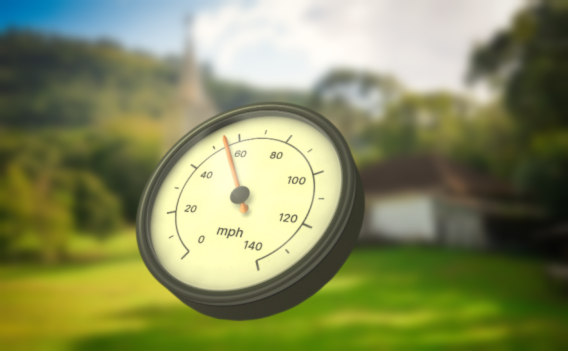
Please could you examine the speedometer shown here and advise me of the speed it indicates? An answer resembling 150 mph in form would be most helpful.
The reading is 55 mph
